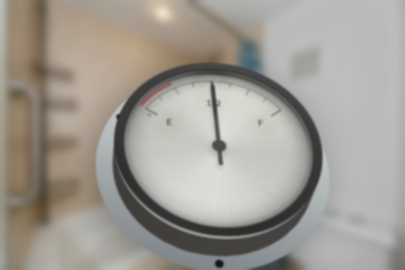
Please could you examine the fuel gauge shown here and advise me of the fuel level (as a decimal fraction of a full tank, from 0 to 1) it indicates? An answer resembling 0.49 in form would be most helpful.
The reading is 0.5
